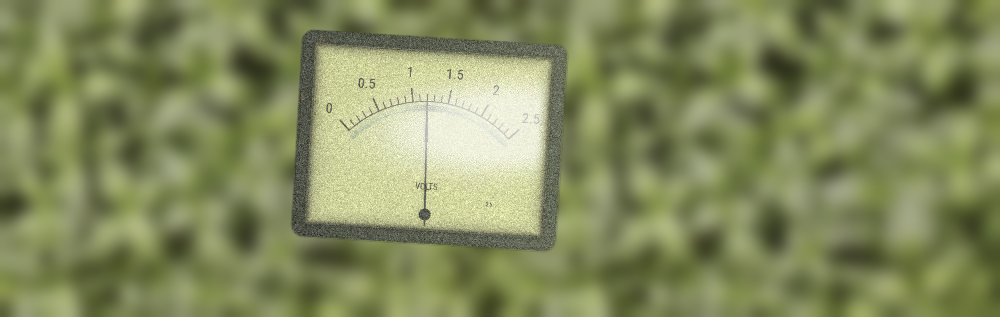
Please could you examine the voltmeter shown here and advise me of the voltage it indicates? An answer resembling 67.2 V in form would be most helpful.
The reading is 1.2 V
